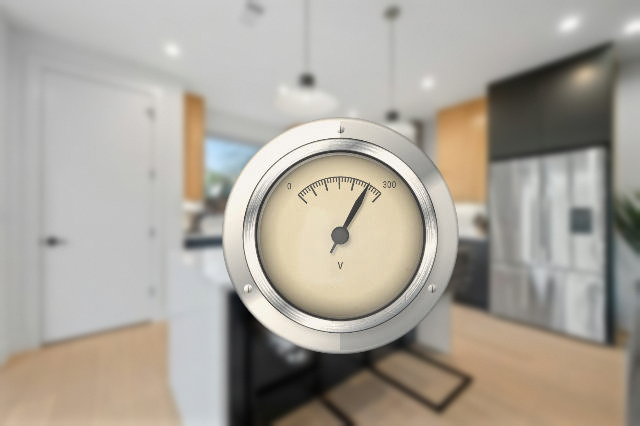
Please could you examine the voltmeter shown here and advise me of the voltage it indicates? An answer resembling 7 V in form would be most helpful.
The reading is 250 V
